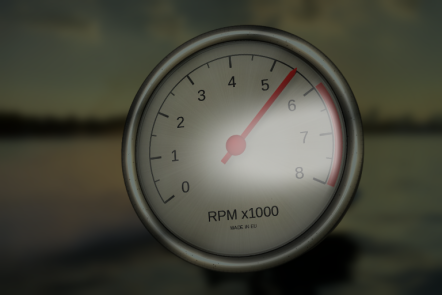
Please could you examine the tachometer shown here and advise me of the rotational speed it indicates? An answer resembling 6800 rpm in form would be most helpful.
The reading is 5500 rpm
